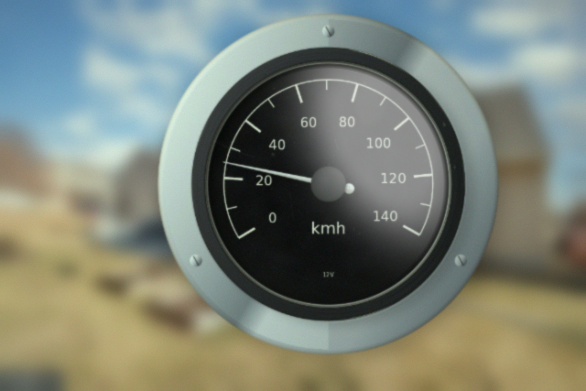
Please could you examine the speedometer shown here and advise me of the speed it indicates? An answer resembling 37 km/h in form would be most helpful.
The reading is 25 km/h
